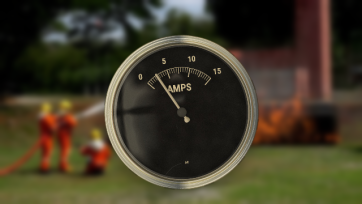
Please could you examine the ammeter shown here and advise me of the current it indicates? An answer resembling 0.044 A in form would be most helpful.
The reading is 2.5 A
